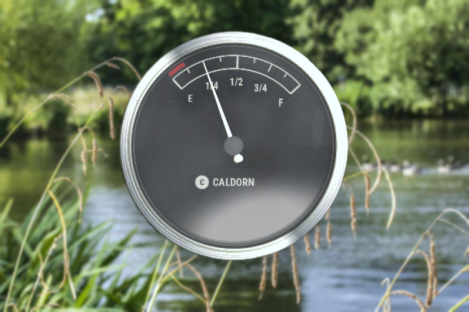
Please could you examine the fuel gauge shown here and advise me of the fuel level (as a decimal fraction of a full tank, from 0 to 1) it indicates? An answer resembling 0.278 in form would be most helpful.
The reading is 0.25
